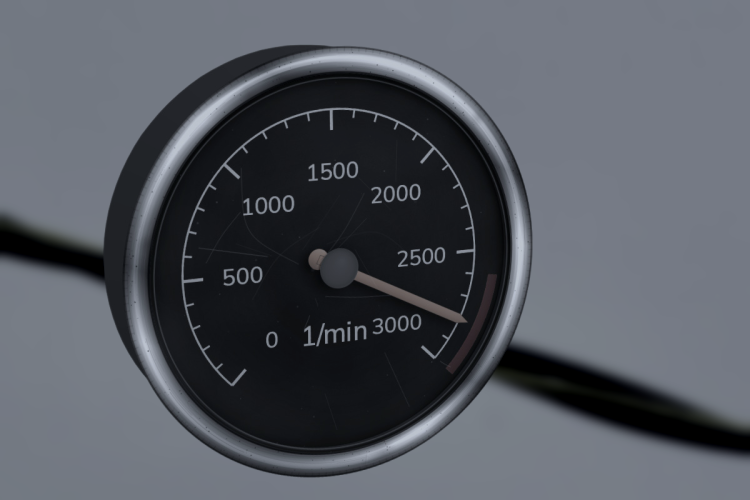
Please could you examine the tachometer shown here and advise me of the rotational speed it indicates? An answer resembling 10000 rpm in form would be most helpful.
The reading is 2800 rpm
